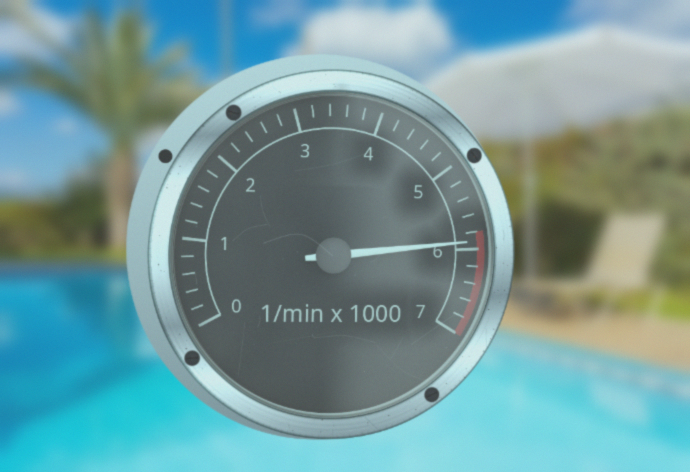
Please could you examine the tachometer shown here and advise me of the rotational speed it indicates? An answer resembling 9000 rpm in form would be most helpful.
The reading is 5900 rpm
